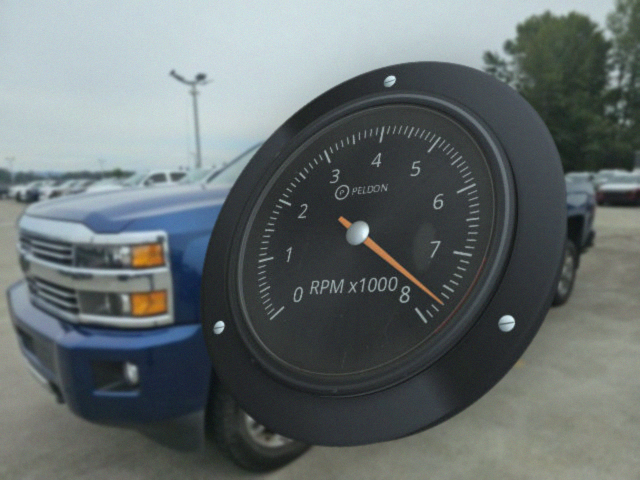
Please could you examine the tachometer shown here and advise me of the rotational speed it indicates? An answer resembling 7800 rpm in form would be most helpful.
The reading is 7700 rpm
